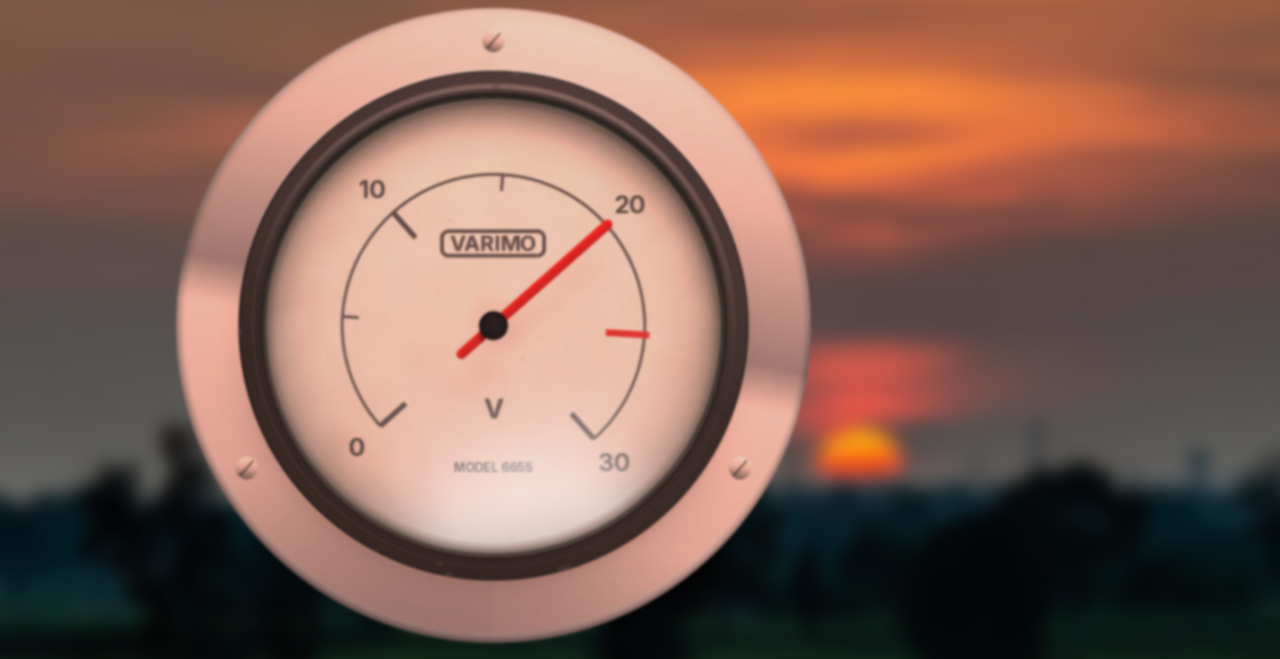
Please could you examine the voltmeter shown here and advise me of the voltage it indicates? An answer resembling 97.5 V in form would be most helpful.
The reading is 20 V
